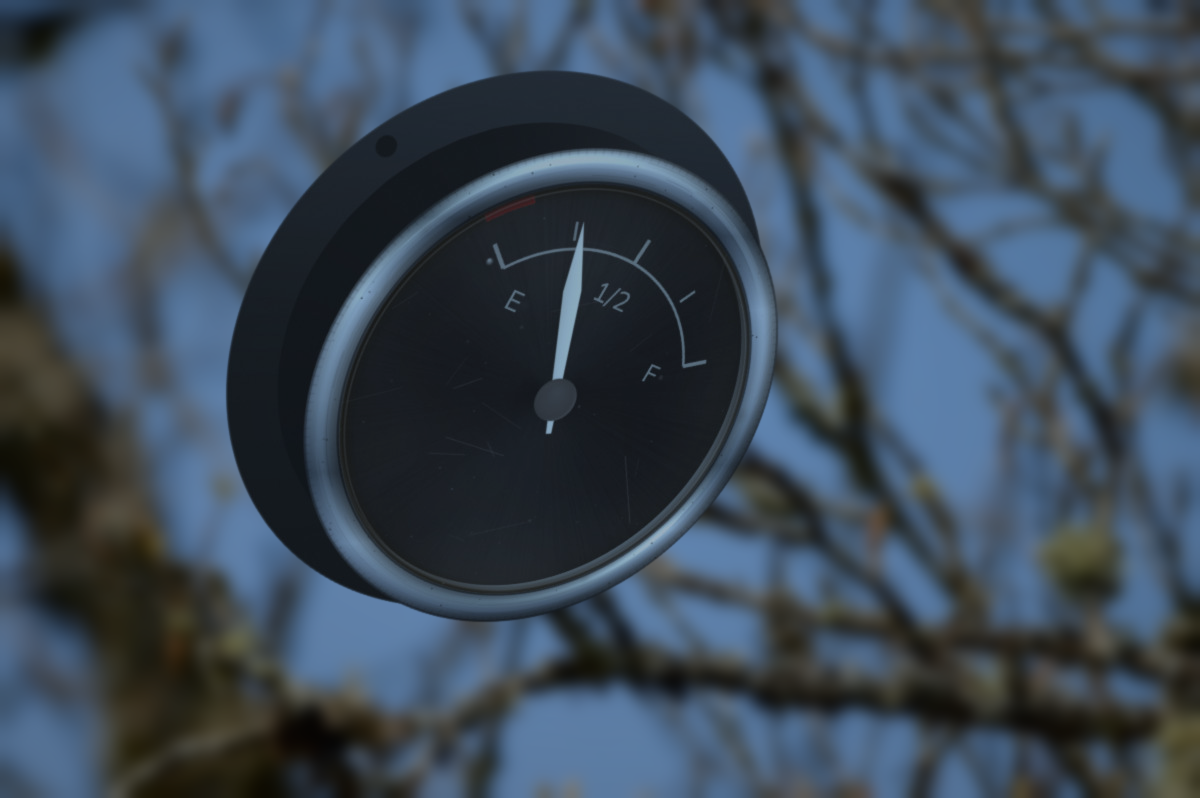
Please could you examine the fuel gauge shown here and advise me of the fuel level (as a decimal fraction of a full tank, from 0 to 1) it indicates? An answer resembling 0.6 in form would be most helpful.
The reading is 0.25
